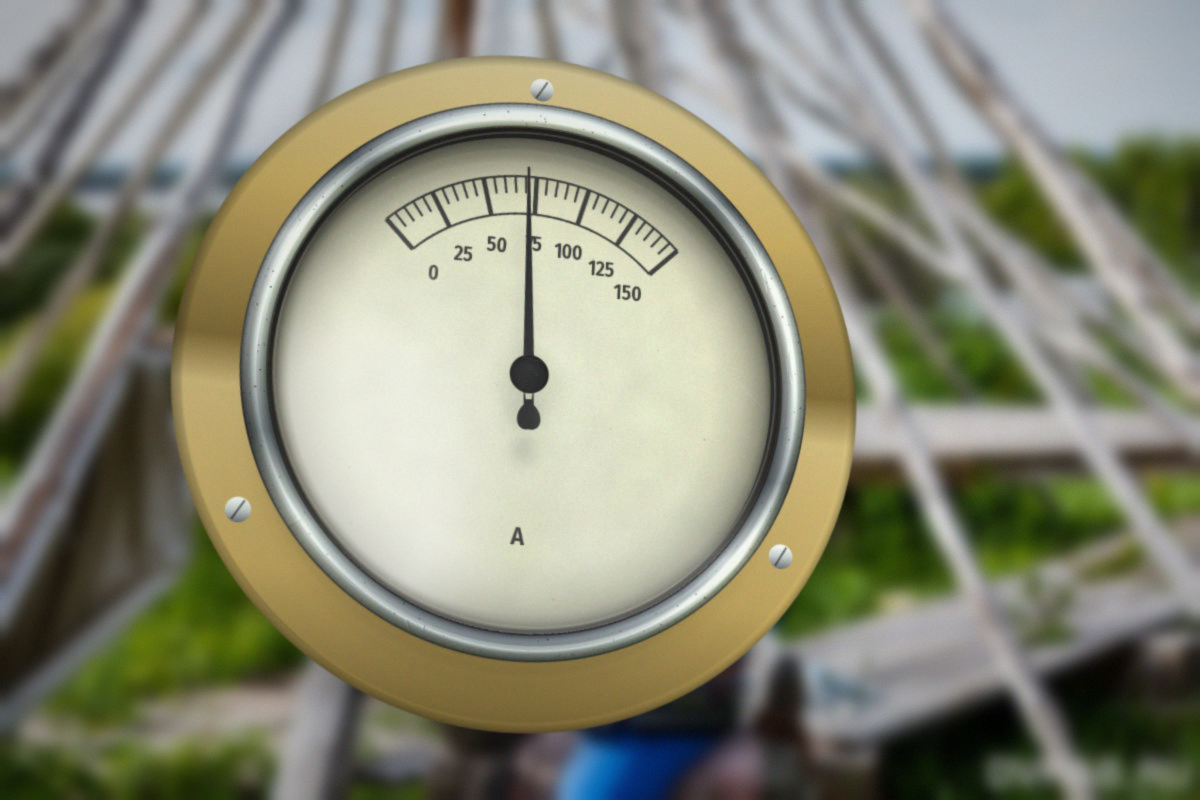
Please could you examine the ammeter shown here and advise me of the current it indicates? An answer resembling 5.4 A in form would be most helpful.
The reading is 70 A
